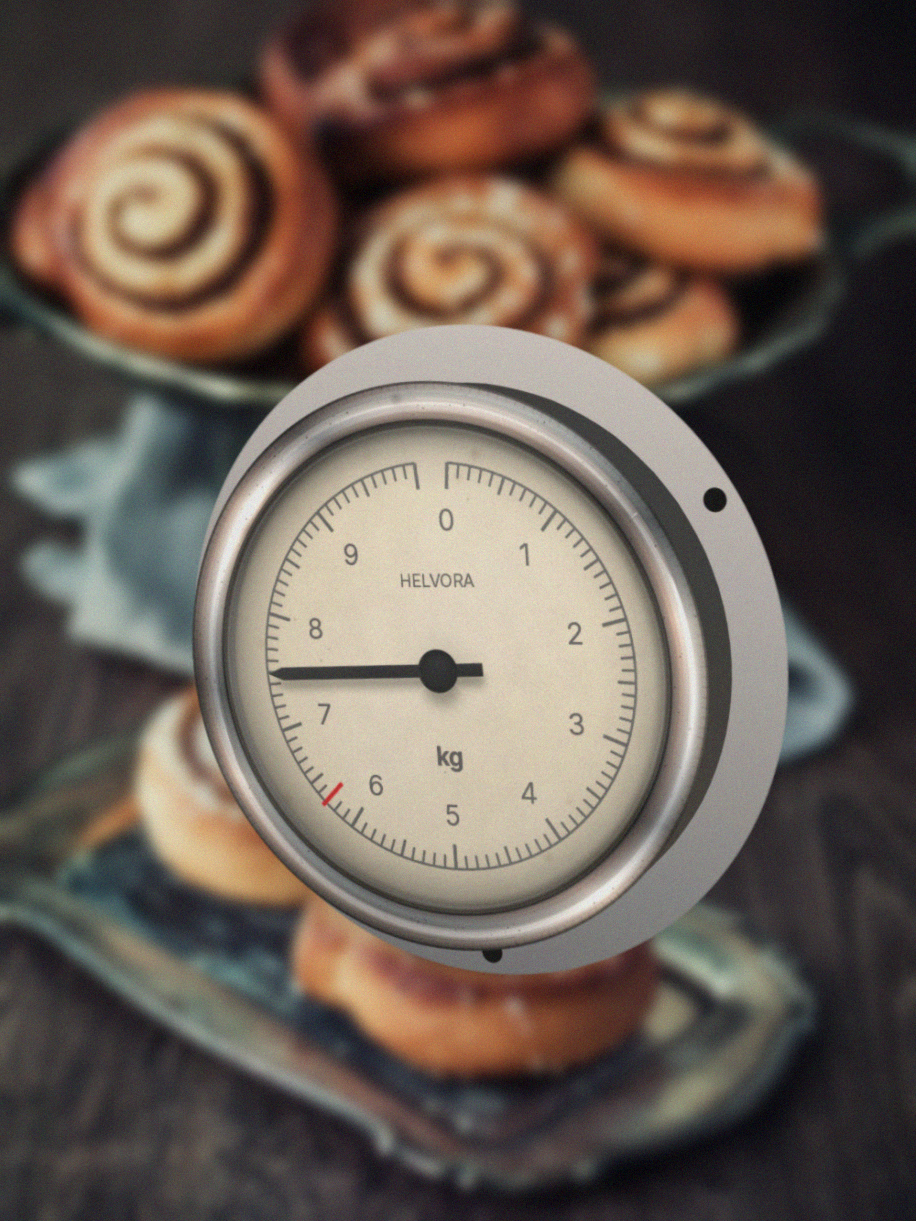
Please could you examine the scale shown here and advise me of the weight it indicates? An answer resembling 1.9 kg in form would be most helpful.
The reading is 7.5 kg
